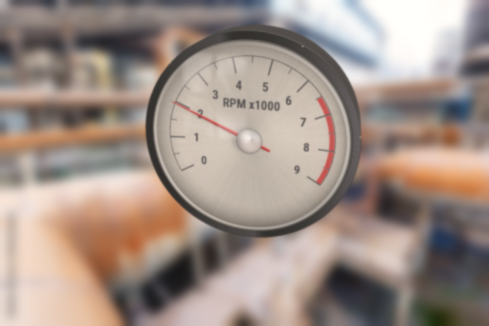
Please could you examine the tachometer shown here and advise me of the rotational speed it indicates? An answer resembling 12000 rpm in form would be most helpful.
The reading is 2000 rpm
